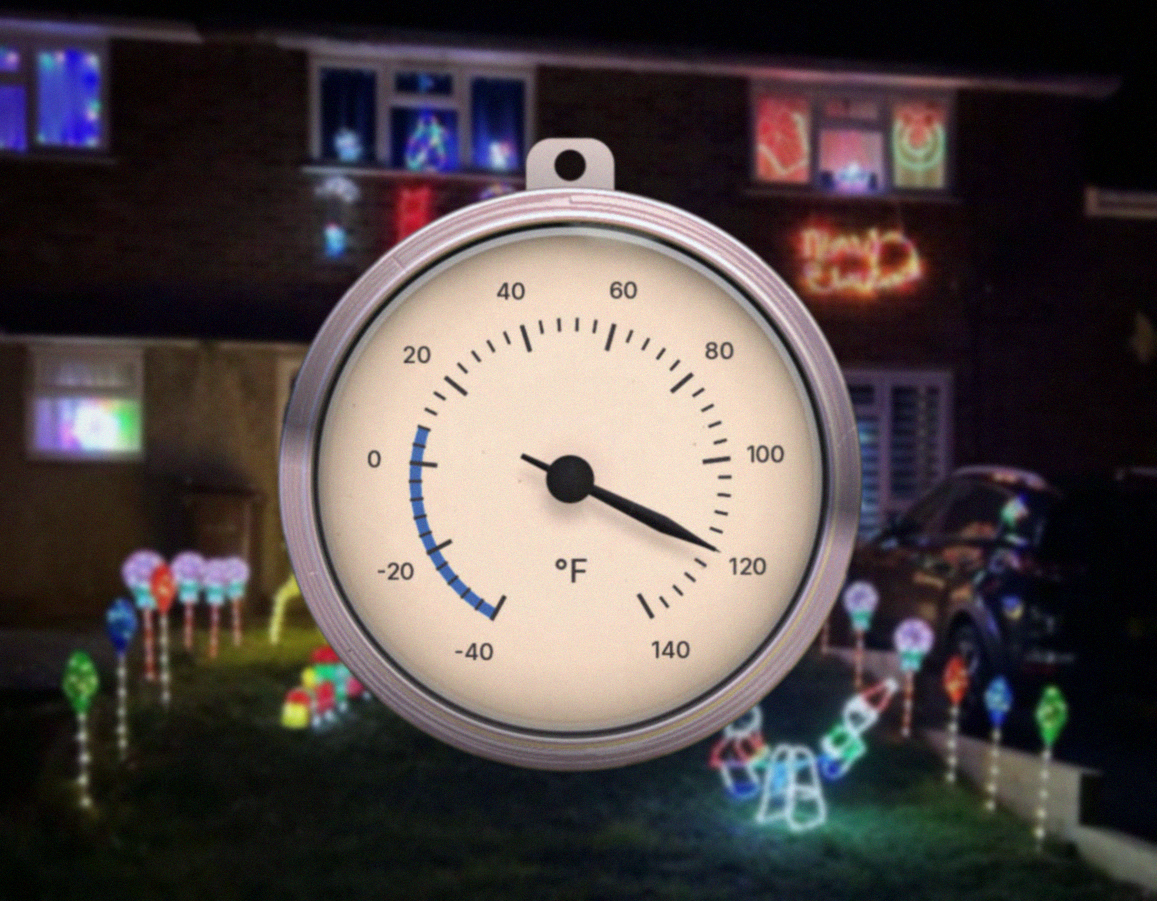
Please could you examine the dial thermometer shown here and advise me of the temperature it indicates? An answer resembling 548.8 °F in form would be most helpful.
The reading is 120 °F
